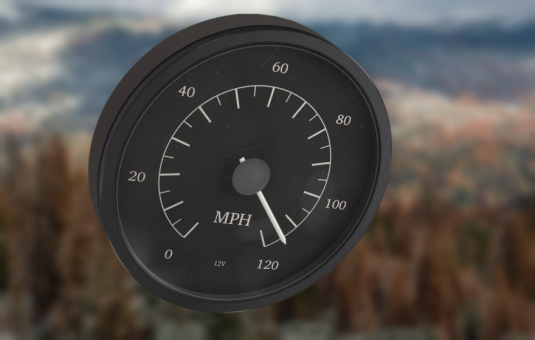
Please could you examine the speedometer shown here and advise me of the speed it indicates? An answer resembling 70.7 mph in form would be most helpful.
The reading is 115 mph
